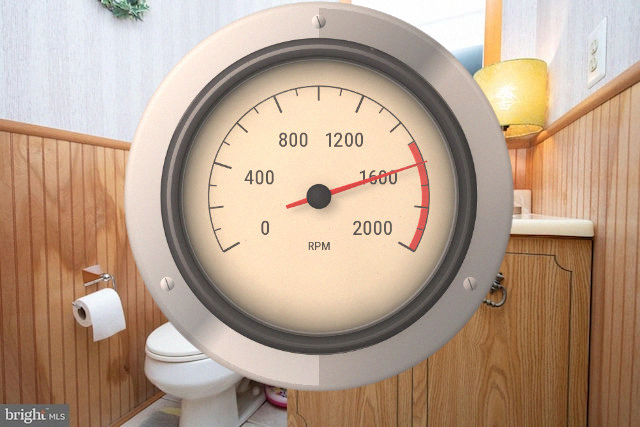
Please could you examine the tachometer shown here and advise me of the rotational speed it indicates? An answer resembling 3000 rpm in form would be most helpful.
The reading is 1600 rpm
